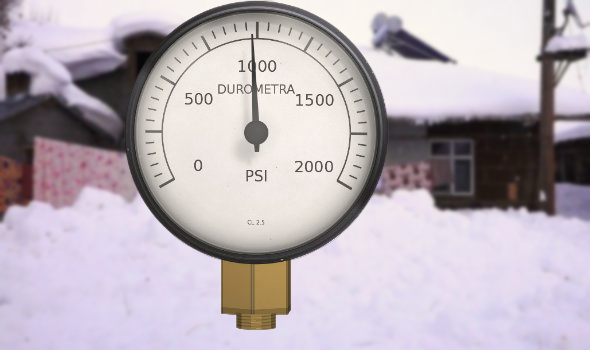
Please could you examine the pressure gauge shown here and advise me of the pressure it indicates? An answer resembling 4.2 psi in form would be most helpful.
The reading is 975 psi
